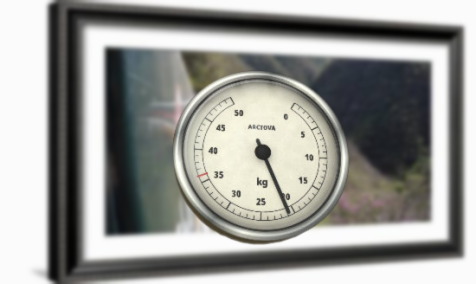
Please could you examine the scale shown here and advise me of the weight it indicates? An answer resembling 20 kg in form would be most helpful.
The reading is 21 kg
